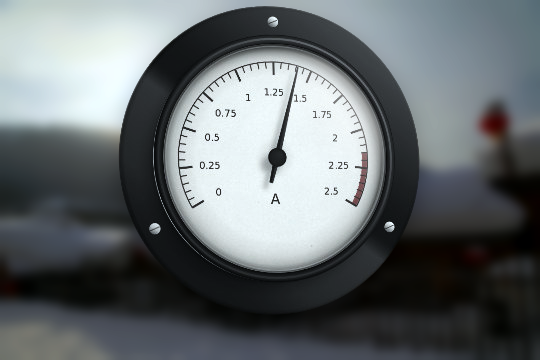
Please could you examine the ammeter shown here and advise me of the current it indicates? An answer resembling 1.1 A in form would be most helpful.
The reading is 1.4 A
